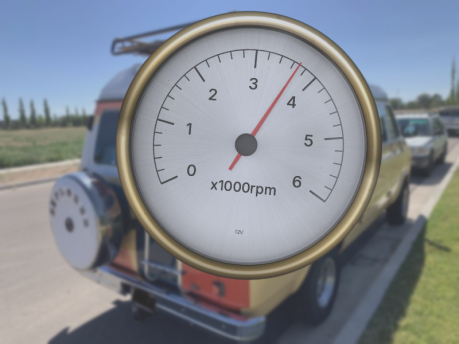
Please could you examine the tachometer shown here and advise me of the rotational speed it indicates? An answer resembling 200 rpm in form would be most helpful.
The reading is 3700 rpm
